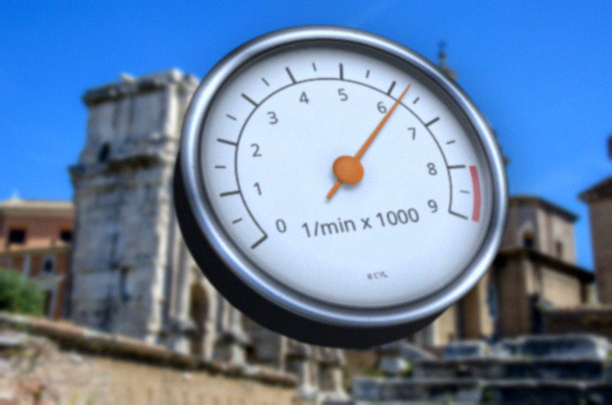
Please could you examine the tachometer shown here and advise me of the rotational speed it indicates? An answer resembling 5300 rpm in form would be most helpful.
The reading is 6250 rpm
